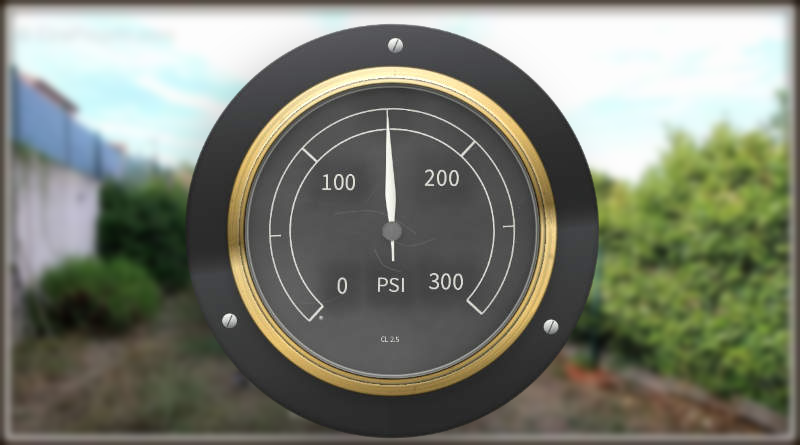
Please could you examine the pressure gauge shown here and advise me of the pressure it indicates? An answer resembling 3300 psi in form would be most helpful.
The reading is 150 psi
